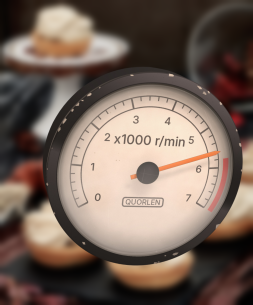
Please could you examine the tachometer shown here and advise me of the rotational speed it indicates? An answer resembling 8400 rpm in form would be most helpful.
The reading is 5600 rpm
